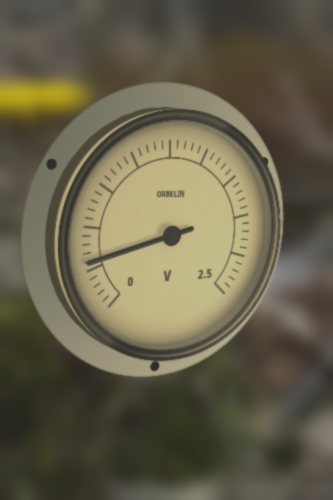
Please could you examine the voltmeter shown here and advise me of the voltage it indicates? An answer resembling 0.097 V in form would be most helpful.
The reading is 0.3 V
